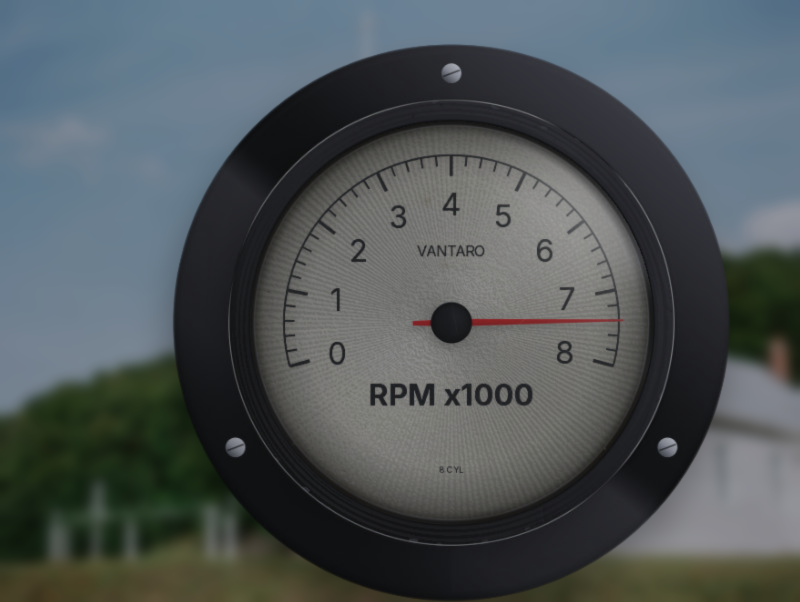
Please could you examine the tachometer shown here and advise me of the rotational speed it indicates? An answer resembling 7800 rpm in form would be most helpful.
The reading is 7400 rpm
